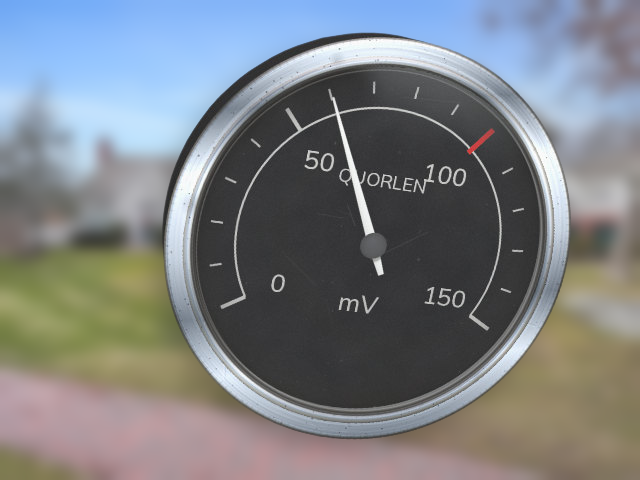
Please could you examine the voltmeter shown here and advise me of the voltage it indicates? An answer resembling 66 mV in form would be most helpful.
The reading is 60 mV
